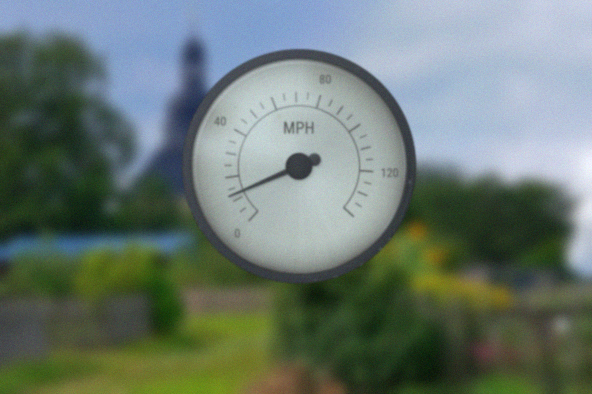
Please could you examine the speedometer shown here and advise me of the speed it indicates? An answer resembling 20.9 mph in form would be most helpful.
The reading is 12.5 mph
